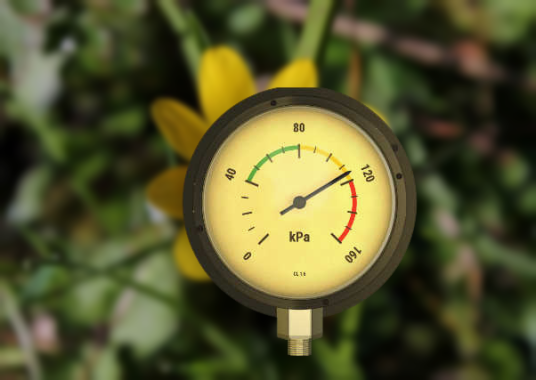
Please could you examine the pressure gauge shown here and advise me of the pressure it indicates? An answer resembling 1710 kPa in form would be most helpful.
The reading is 115 kPa
